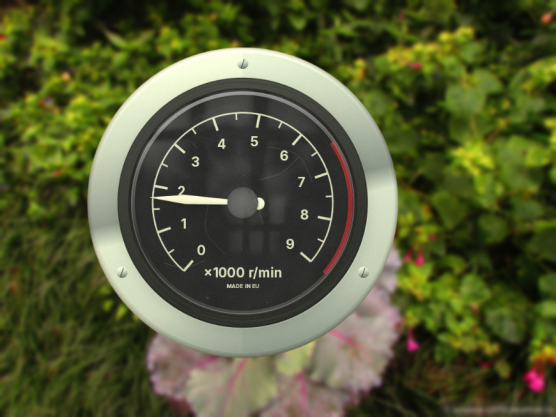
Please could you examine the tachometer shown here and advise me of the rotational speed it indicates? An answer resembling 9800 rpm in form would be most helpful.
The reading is 1750 rpm
